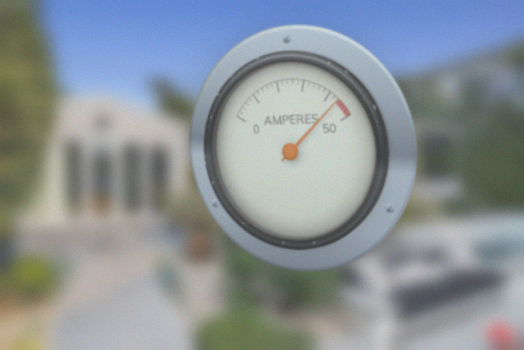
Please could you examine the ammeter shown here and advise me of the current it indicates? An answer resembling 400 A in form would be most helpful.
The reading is 44 A
